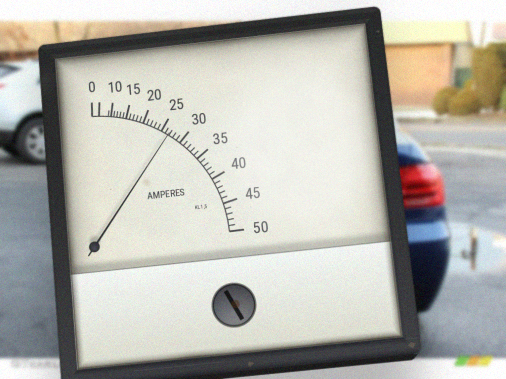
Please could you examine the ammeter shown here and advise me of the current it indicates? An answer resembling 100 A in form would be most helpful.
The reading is 27 A
